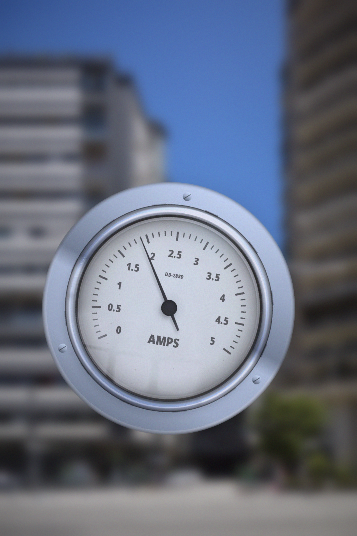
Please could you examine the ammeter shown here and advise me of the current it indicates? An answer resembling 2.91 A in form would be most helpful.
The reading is 1.9 A
